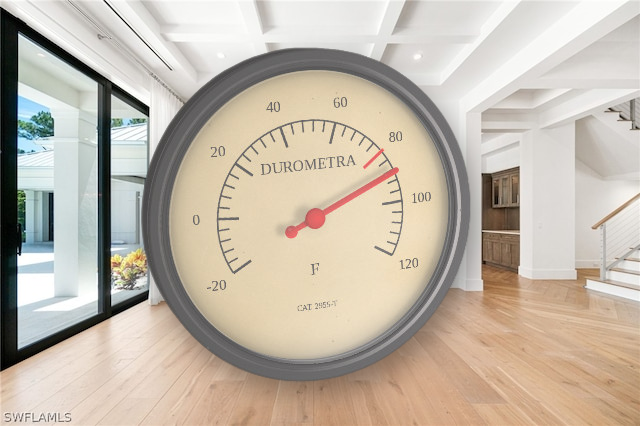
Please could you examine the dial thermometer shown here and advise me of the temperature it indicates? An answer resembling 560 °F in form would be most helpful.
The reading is 88 °F
